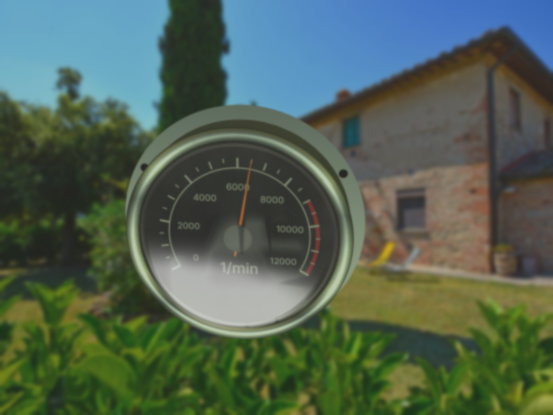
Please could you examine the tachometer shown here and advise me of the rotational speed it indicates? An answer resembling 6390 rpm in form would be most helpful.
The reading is 6500 rpm
